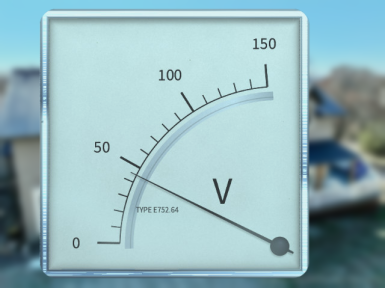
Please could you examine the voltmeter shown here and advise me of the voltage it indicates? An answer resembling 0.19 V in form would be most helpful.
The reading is 45 V
